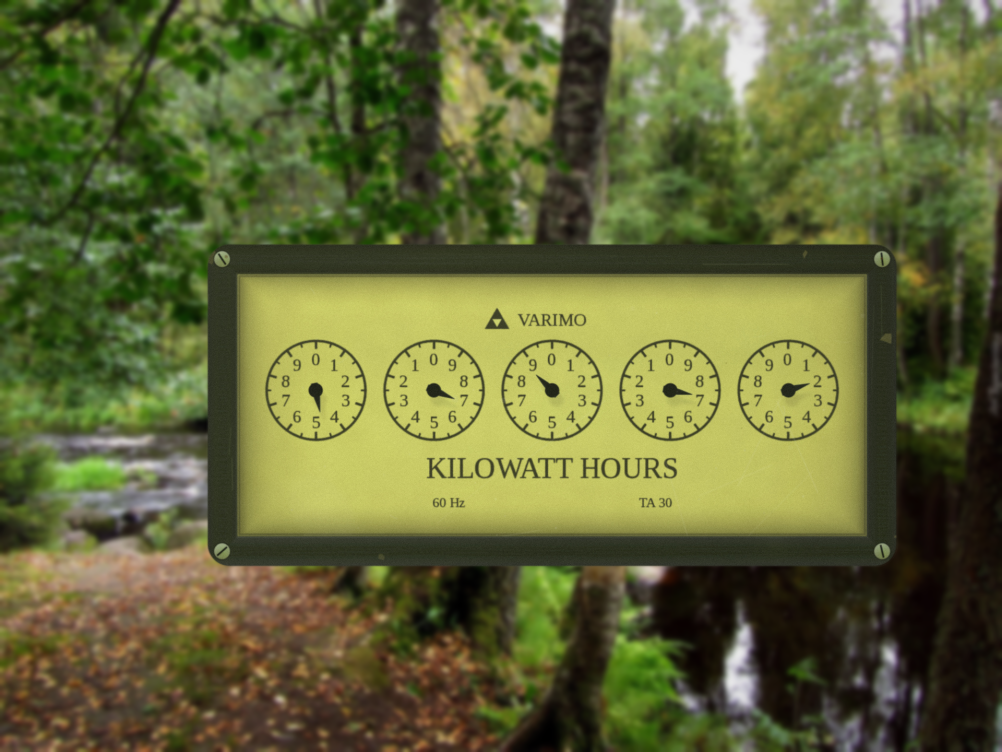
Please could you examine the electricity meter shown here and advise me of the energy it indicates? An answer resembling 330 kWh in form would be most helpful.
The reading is 46872 kWh
